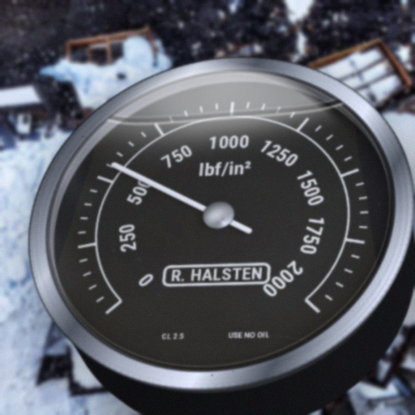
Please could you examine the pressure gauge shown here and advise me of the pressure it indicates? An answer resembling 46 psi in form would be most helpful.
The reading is 550 psi
